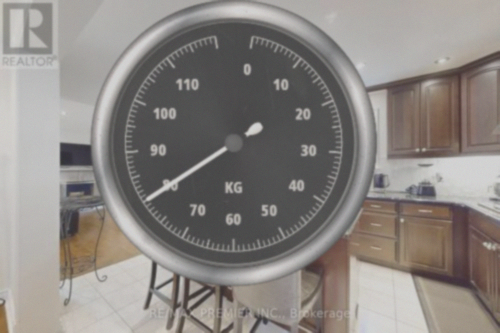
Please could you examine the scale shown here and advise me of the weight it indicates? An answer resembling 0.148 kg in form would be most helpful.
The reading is 80 kg
